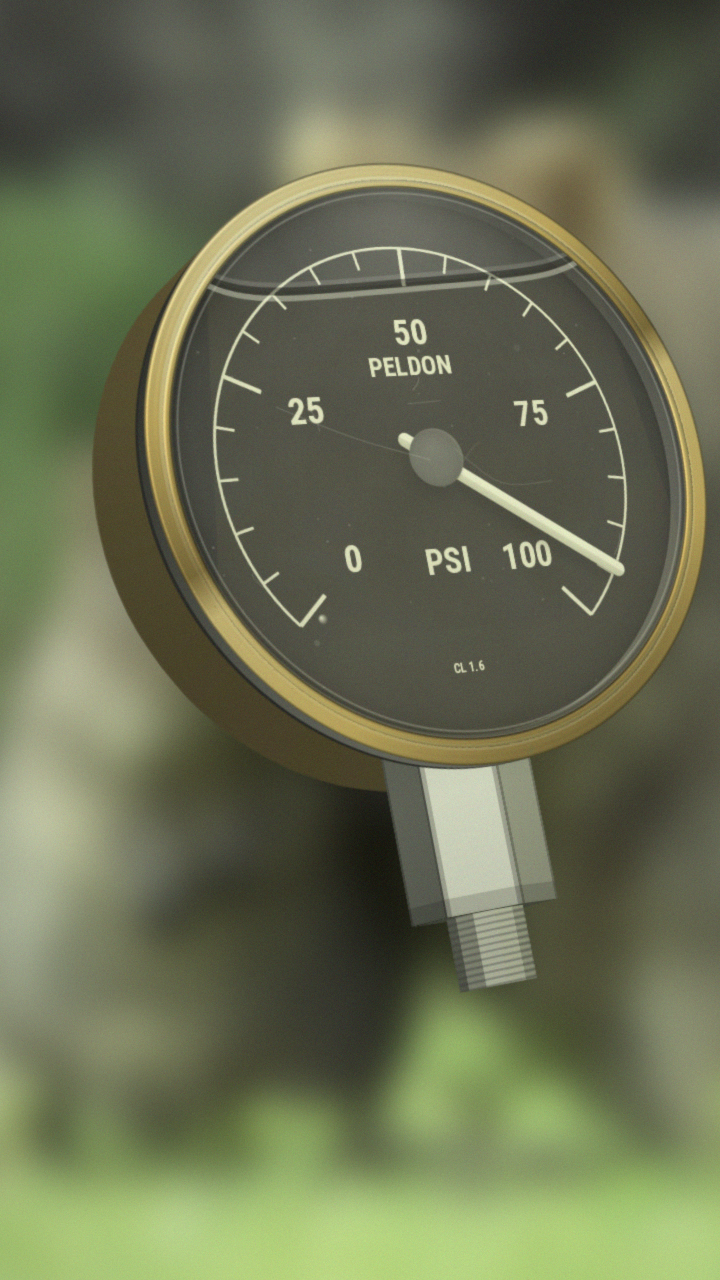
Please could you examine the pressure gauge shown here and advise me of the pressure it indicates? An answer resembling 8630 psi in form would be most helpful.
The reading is 95 psi
